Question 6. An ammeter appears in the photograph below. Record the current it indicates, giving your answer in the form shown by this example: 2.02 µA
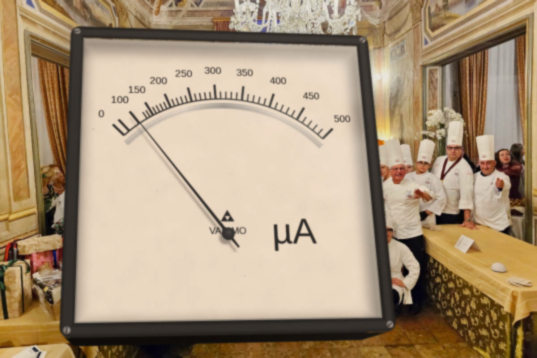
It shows 100 µA
